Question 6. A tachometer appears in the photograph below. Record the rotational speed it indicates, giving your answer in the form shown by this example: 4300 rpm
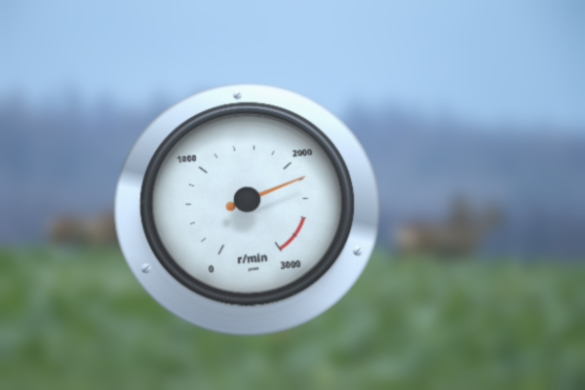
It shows 2200 rpm
